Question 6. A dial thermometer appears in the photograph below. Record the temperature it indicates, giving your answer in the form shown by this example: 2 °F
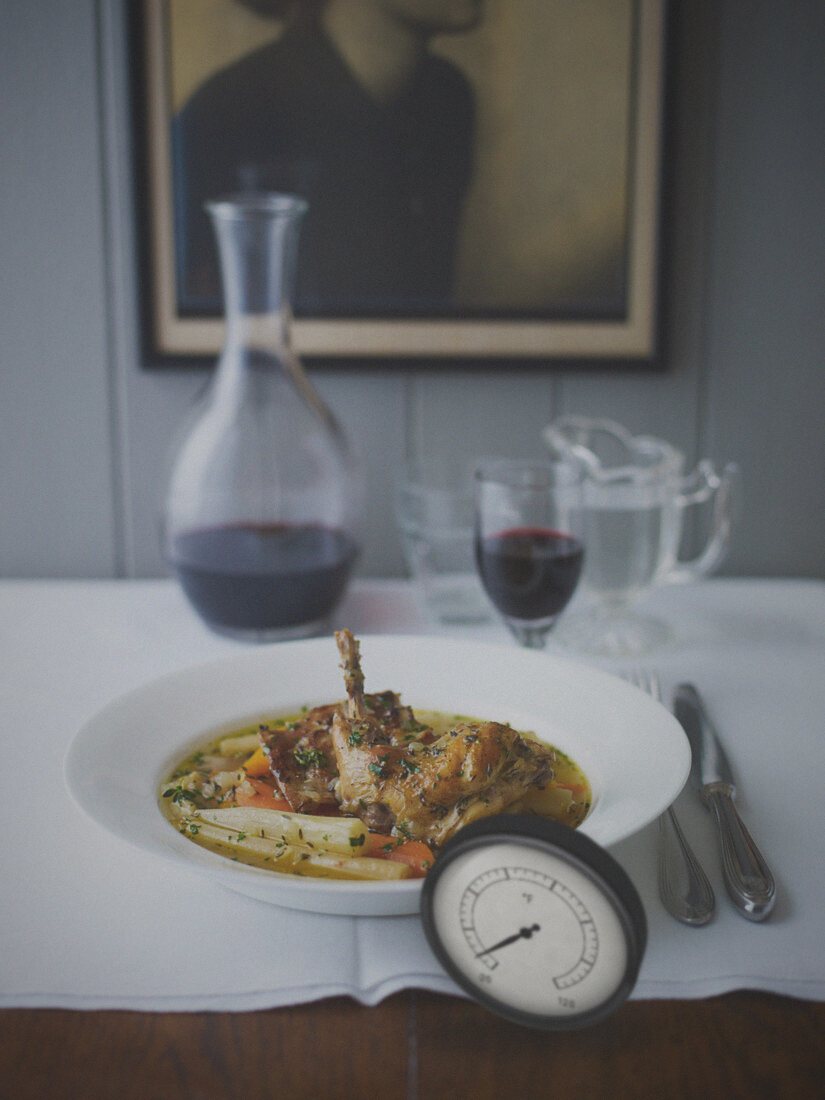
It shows -12 °F
